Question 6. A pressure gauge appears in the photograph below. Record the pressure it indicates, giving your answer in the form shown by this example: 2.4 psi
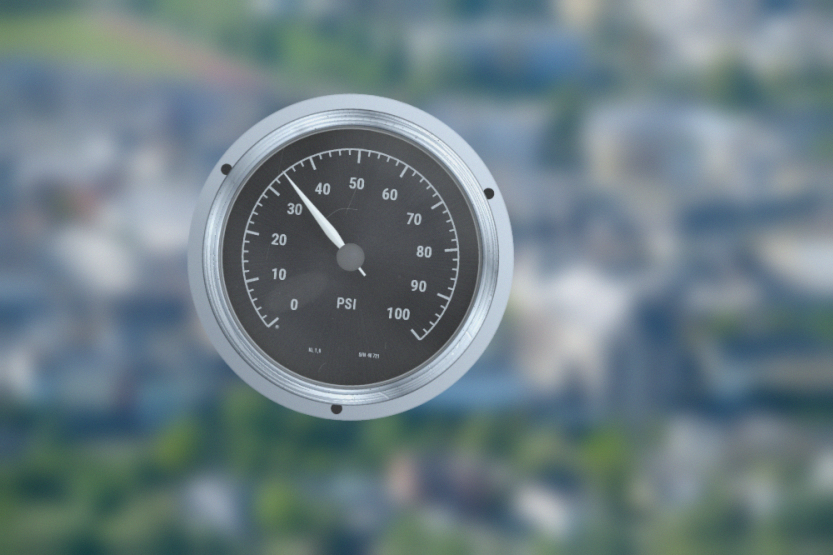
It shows 34 psi
